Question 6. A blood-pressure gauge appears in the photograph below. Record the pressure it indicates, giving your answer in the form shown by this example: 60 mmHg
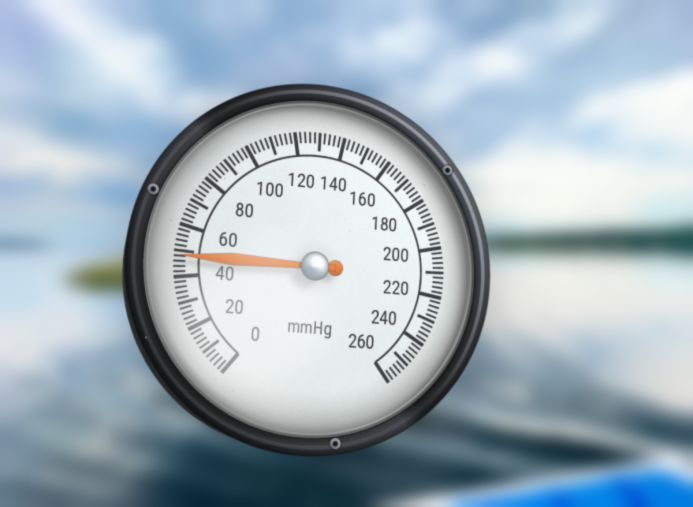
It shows 48 mmHg
